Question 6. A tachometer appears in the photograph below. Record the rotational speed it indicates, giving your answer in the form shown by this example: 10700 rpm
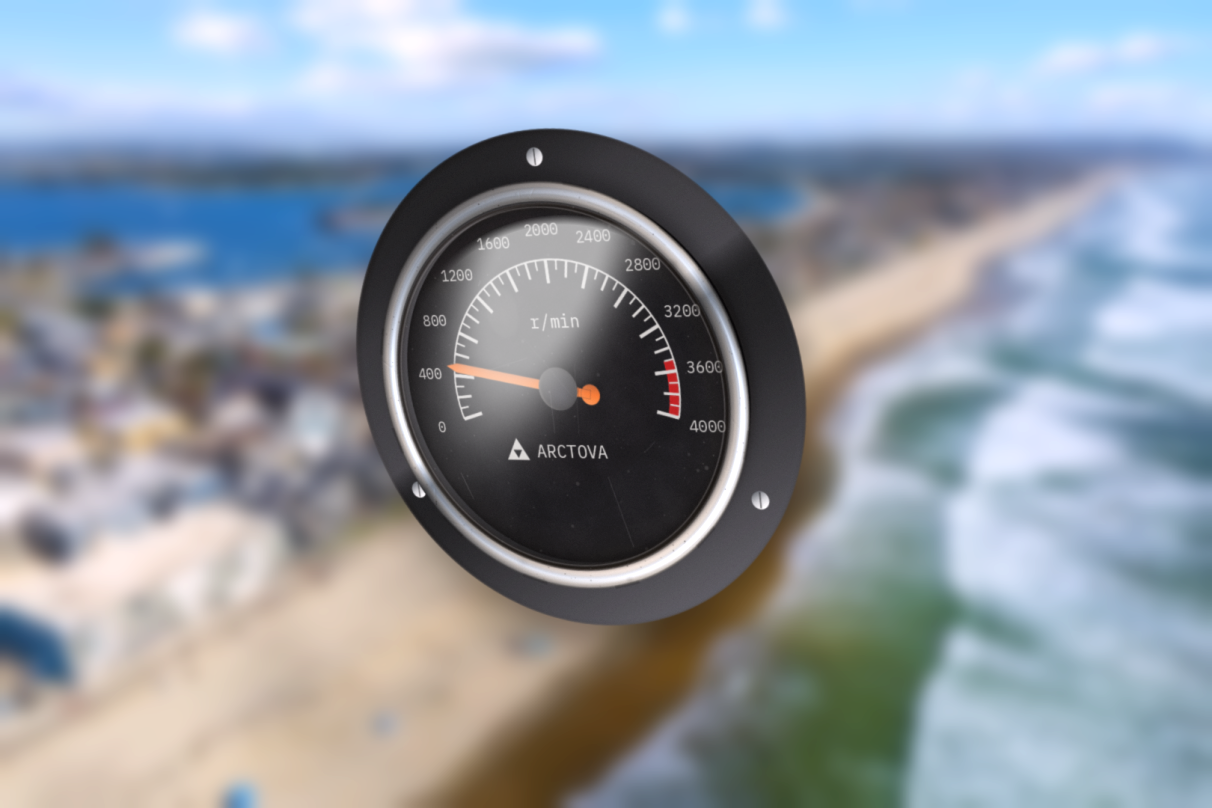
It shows 500 rpm
